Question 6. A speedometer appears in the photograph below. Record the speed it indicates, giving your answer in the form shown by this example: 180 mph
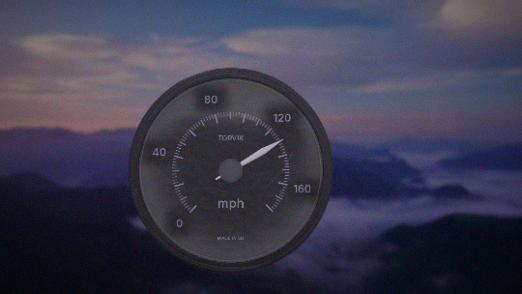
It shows 130 mph
